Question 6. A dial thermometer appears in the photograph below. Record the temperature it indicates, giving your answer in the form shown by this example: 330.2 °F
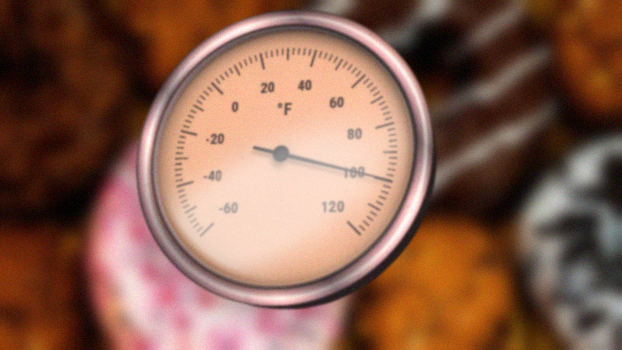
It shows 100 °F
